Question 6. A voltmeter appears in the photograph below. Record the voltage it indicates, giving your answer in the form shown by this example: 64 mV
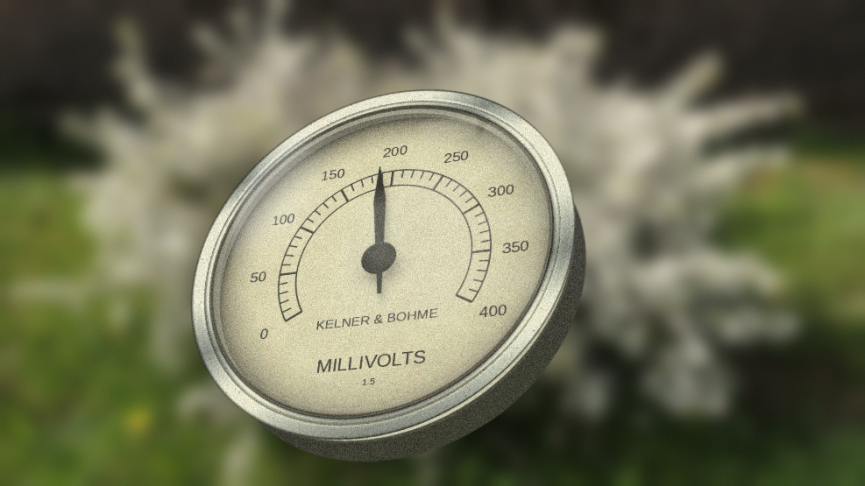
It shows 190 mV
